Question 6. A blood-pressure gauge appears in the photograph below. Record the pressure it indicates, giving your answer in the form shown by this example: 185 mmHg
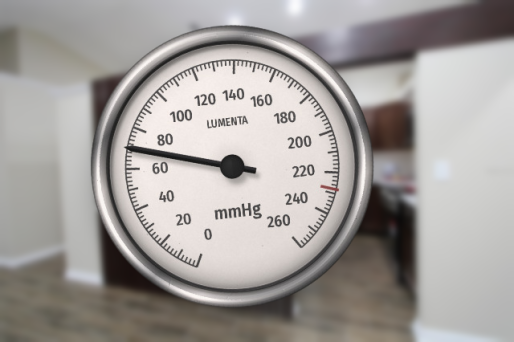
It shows 70 mmHg
